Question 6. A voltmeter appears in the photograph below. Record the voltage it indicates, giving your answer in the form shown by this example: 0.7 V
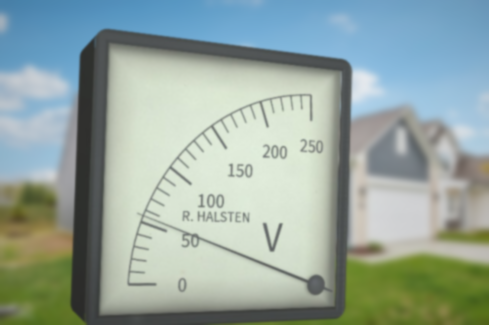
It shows 55 V
